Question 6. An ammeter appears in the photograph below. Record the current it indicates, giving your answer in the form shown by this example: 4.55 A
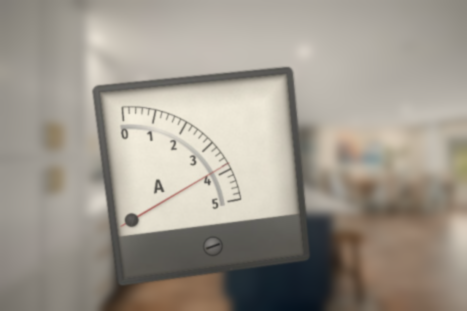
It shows 3.8 A
